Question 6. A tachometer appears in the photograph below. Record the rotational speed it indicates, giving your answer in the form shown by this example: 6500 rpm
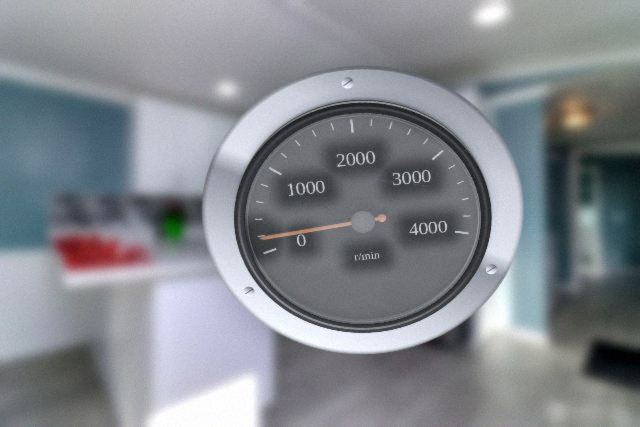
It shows 200 rpm
